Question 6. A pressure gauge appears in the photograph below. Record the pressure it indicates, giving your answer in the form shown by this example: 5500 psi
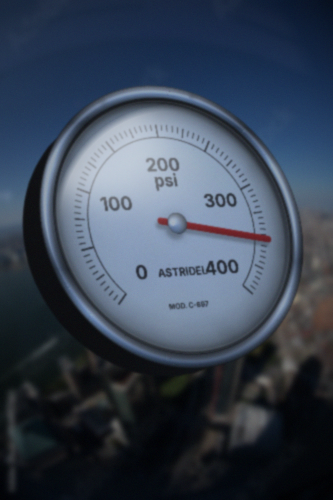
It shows 350 psi
